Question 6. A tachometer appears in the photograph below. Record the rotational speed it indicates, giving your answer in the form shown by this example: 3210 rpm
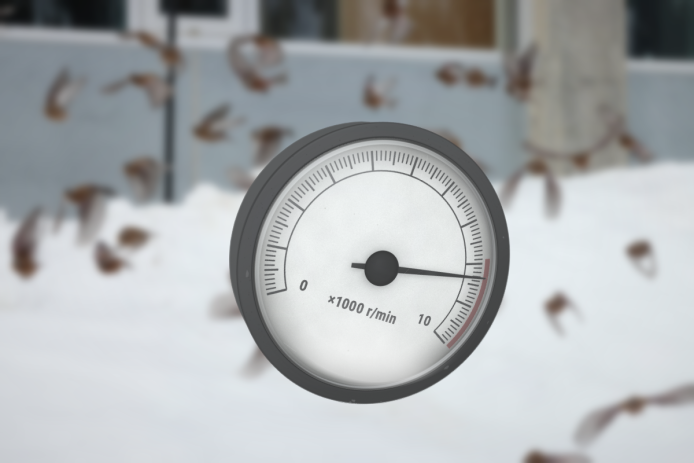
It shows 8300 rpm
